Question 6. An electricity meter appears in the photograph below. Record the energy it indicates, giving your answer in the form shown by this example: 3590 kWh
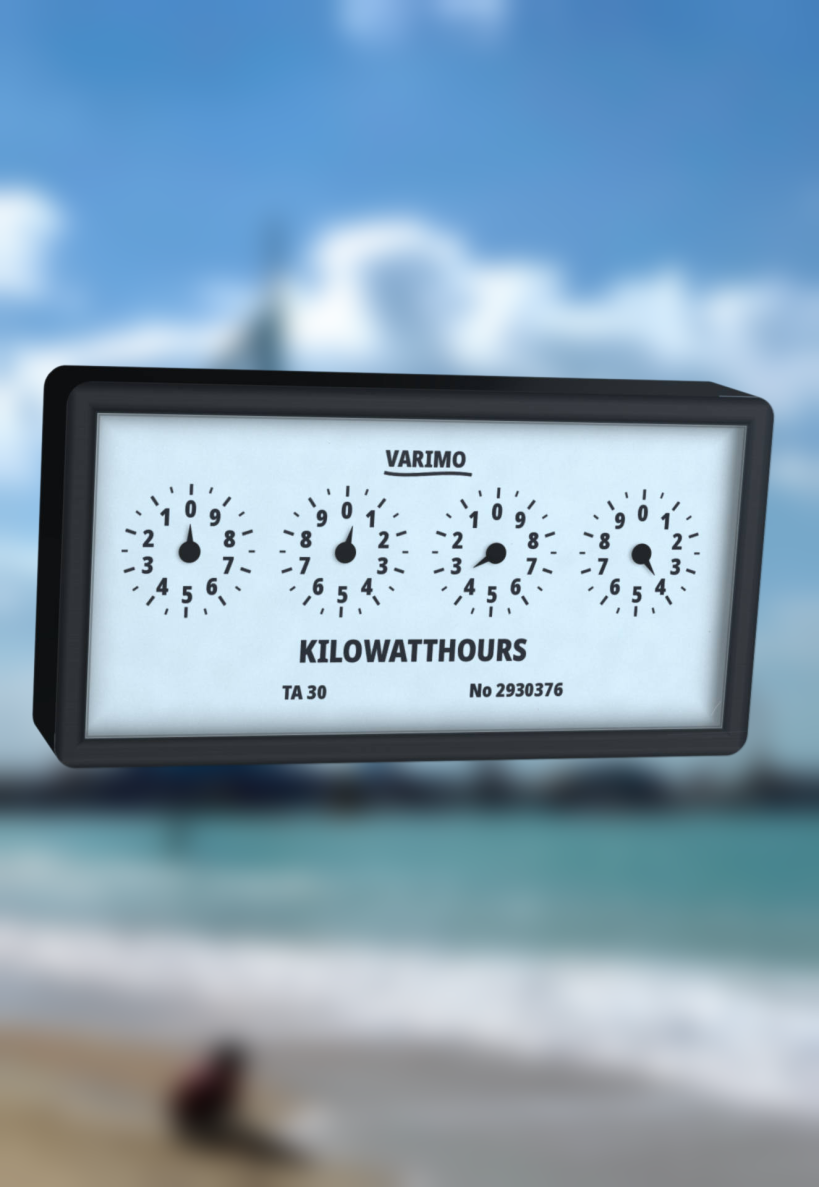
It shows 34 kWh
